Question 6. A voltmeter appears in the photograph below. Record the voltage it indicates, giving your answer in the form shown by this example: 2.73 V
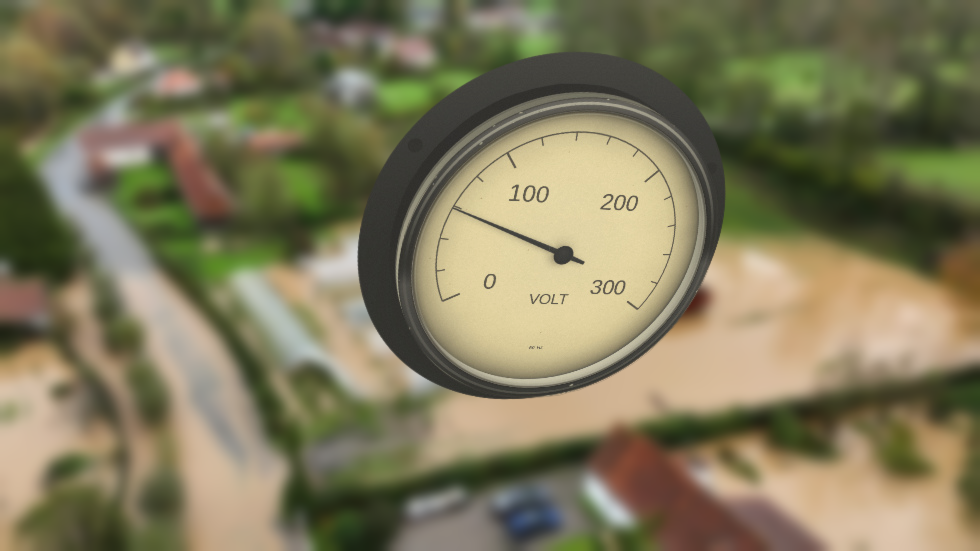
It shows 60 V
